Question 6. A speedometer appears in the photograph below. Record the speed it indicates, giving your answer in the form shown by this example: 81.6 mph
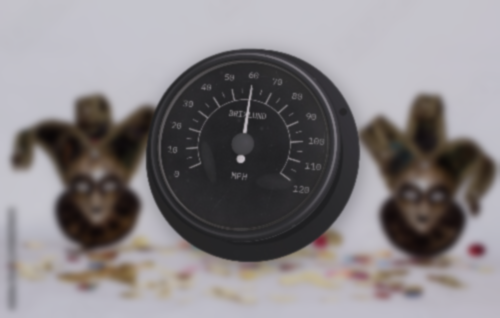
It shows 60 mph
